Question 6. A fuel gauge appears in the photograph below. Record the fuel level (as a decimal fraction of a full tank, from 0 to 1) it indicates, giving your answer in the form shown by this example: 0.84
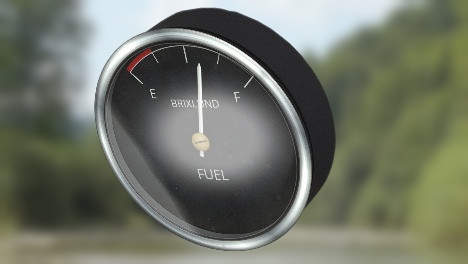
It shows 0.625
